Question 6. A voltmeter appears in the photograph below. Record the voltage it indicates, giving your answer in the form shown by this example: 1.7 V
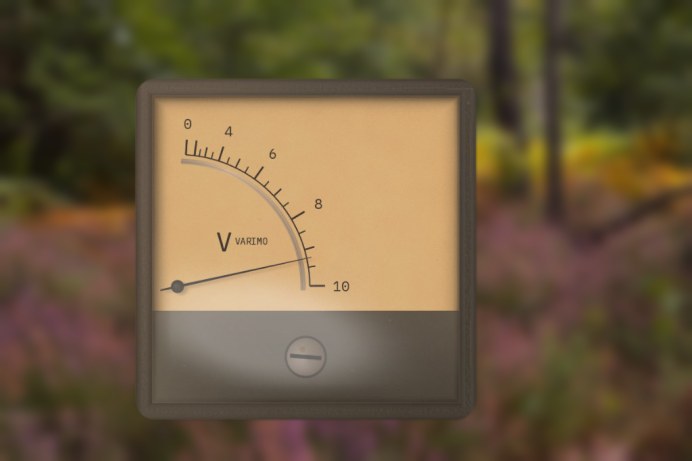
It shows 9.25 V
